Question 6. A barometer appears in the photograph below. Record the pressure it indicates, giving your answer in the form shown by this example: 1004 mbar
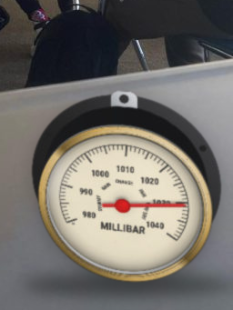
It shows 1030 mbar
